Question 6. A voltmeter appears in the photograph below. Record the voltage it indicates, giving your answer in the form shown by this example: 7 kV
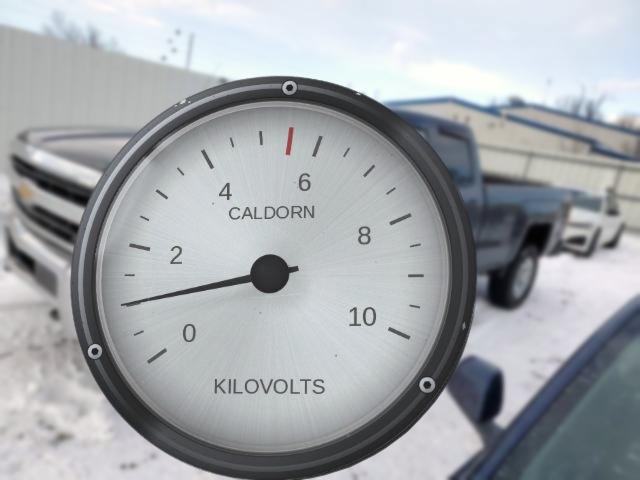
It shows 1 kV
